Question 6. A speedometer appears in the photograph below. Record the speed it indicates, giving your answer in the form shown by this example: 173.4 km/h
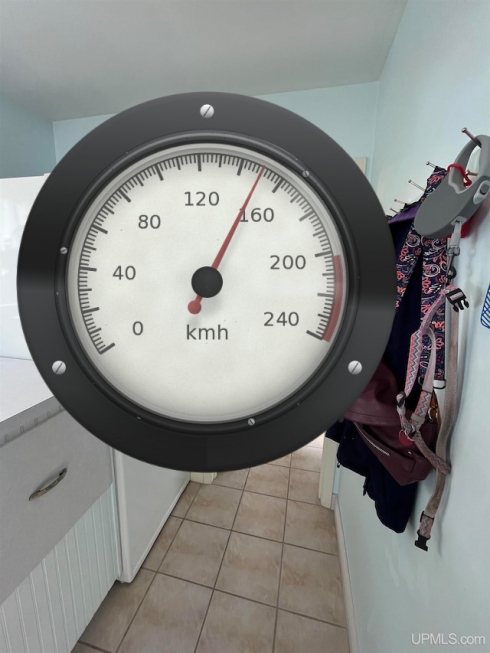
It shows 150 km/h
